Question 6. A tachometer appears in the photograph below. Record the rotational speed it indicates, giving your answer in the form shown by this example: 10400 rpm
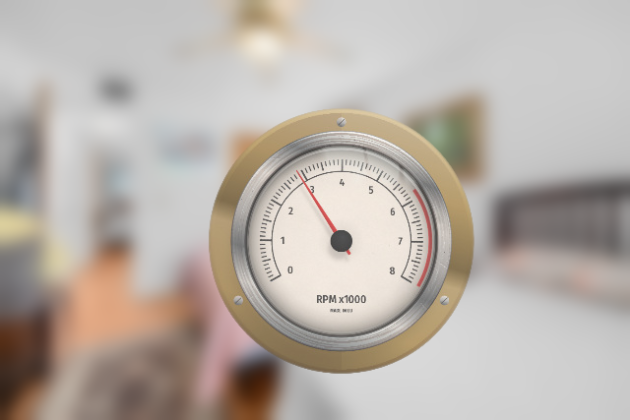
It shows 2900 rpm
